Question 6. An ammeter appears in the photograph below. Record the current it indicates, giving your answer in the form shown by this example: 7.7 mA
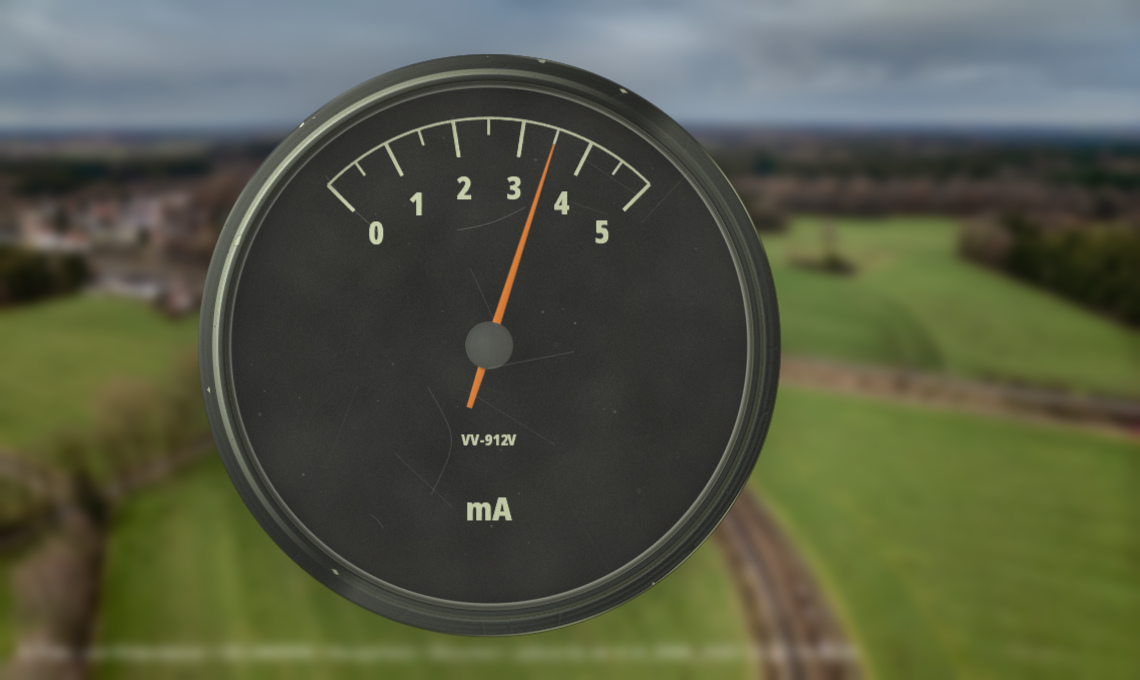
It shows 3.5 mA
